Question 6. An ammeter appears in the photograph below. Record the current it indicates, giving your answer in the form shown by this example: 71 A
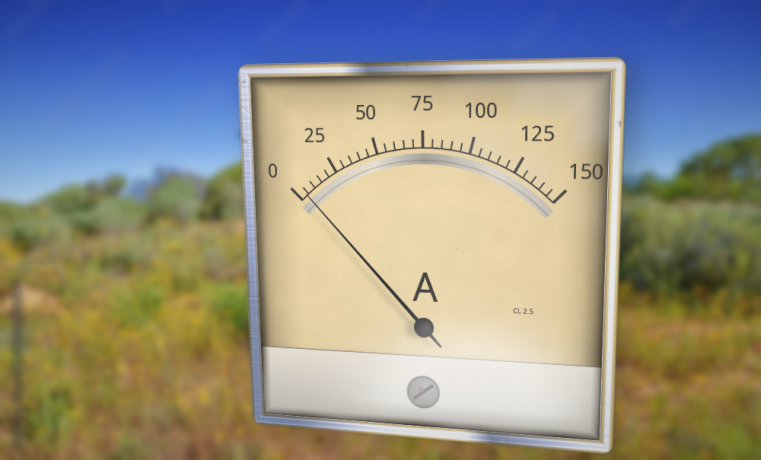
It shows 5 A
